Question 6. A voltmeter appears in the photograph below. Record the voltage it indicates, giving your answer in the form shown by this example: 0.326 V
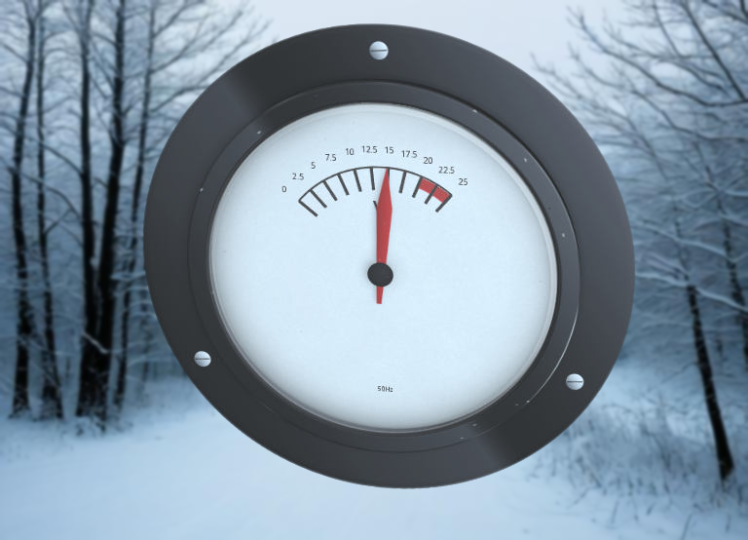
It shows 15 V
